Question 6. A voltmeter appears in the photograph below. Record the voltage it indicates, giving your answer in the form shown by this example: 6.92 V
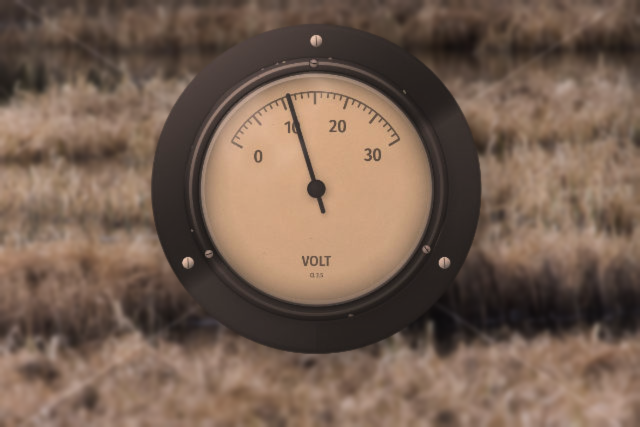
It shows 11 V
